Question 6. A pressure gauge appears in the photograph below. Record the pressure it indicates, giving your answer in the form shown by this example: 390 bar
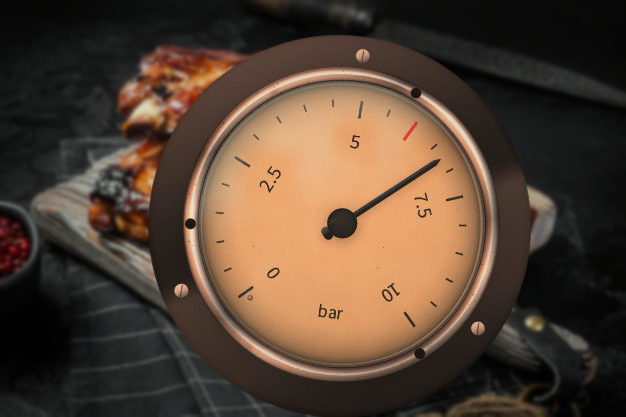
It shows 6.75 bar
